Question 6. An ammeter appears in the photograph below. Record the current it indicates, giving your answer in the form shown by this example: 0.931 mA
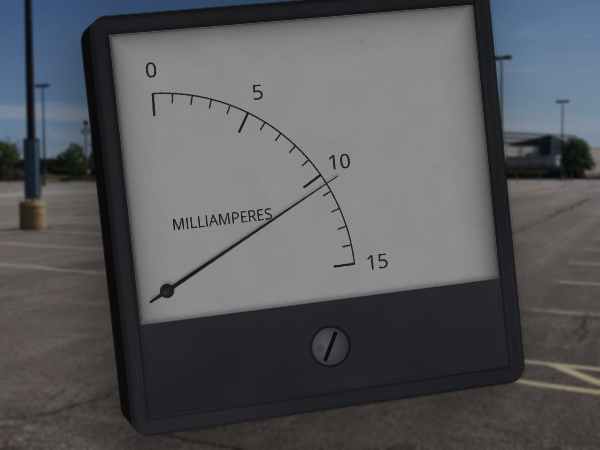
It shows 10.5 mA
